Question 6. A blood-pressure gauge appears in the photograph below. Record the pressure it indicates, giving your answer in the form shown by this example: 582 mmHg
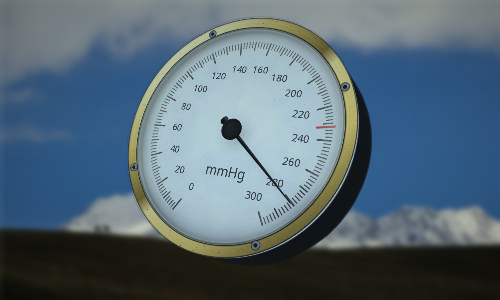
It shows 280 mmHg
